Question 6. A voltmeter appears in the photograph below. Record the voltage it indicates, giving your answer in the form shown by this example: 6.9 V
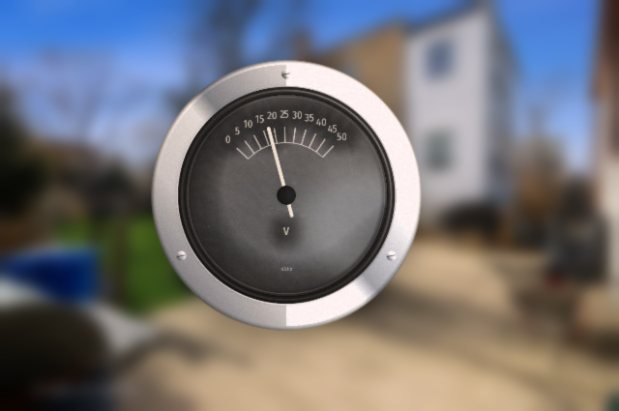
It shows 17.5 V
